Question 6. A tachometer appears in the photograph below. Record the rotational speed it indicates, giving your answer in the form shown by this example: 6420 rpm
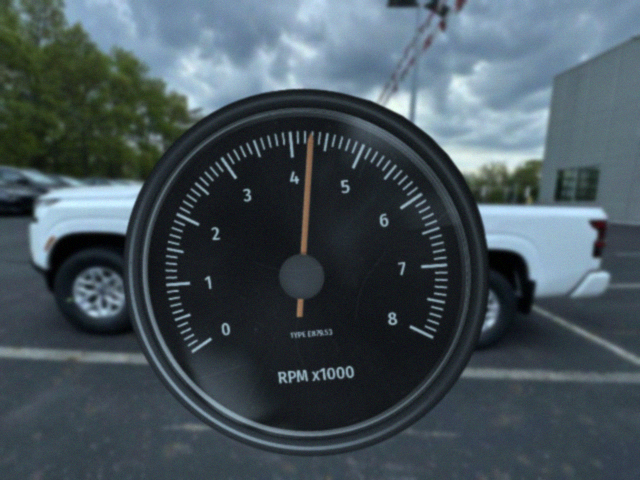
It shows 4300 rpm
